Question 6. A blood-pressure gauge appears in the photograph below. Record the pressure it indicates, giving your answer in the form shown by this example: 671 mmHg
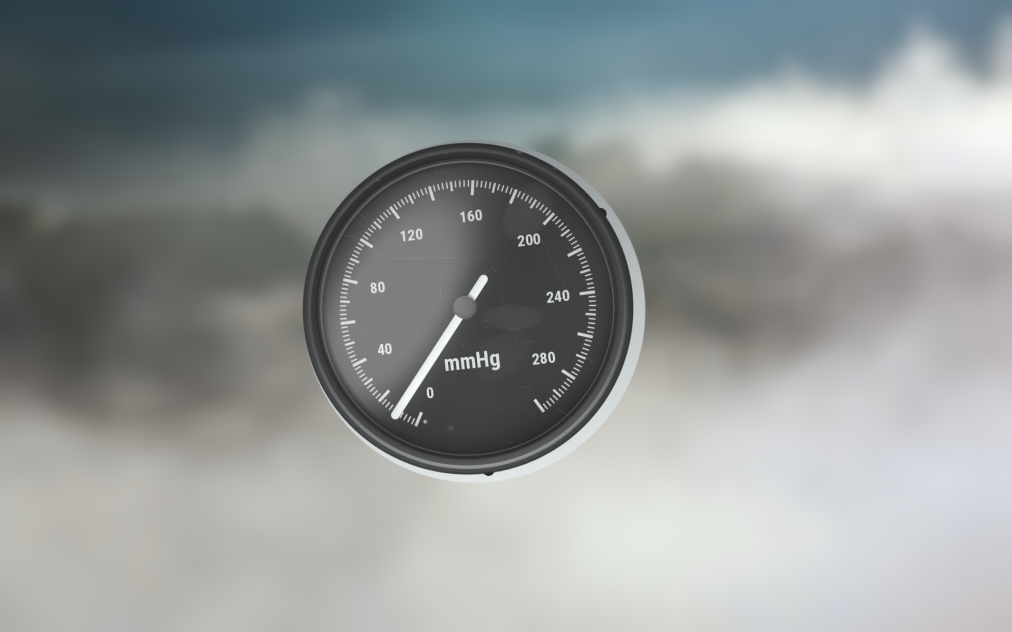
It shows 10 mmHg
